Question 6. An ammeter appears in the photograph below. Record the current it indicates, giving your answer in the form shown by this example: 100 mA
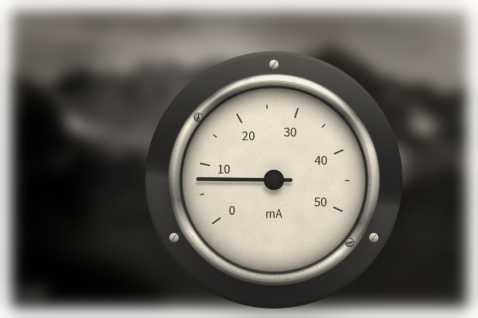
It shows 7.5 mA
